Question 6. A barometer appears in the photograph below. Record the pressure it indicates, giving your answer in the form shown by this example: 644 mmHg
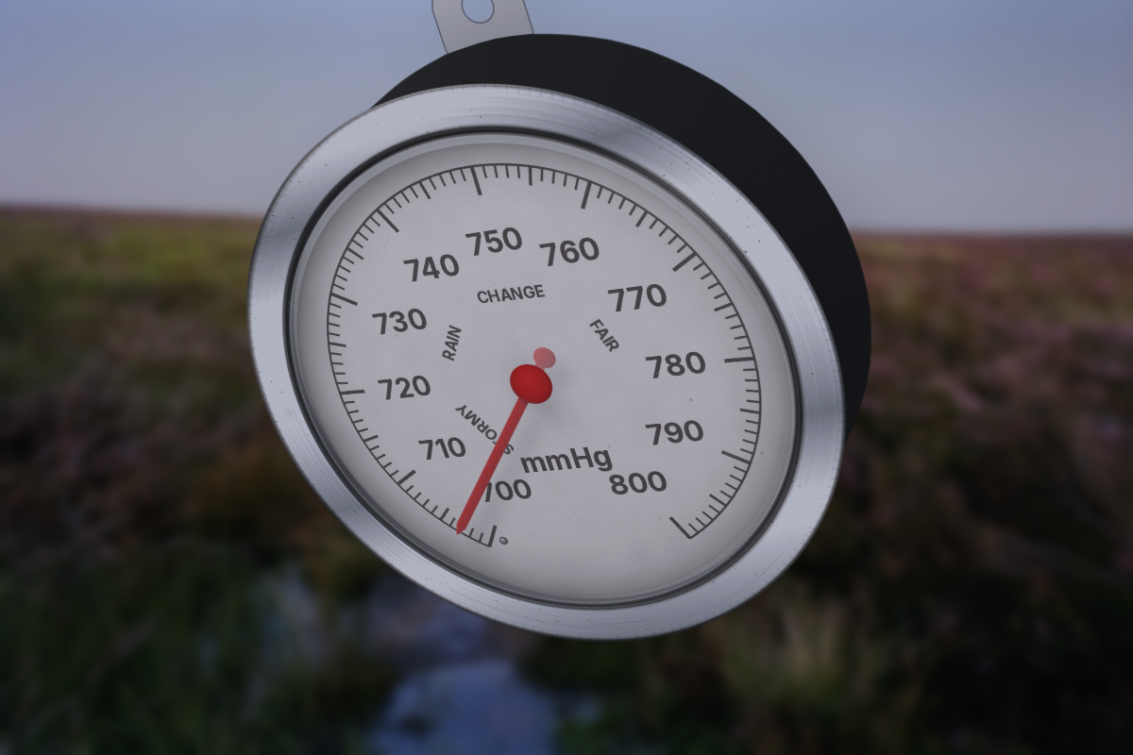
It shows 703 mmHg
